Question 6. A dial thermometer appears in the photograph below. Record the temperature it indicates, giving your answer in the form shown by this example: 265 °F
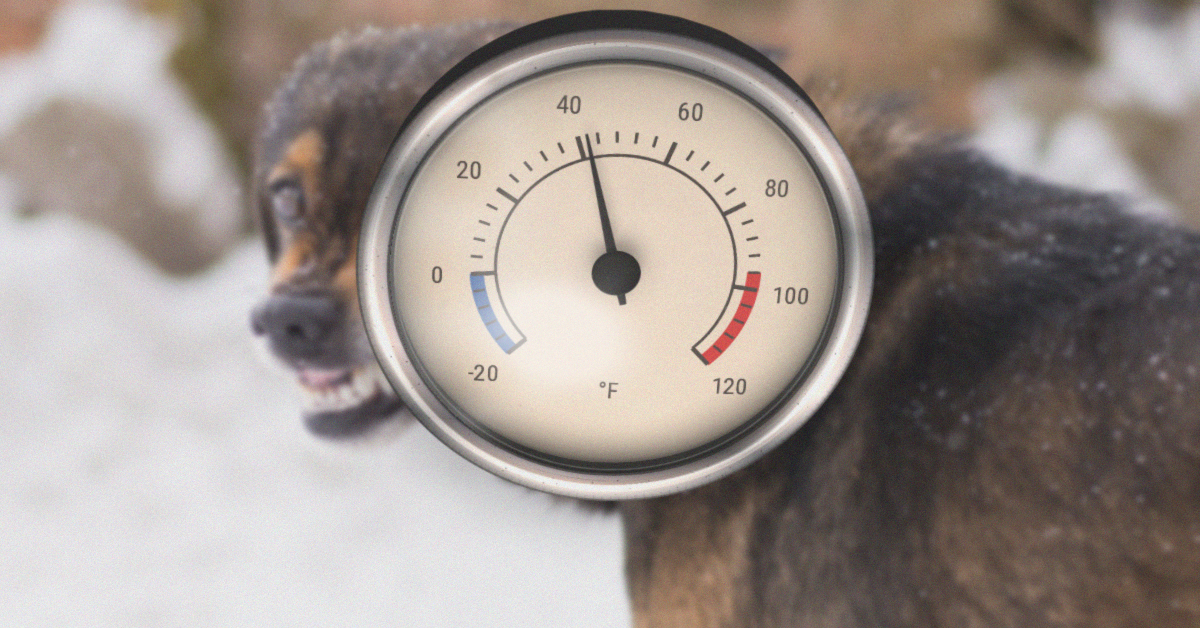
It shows 42 °F
